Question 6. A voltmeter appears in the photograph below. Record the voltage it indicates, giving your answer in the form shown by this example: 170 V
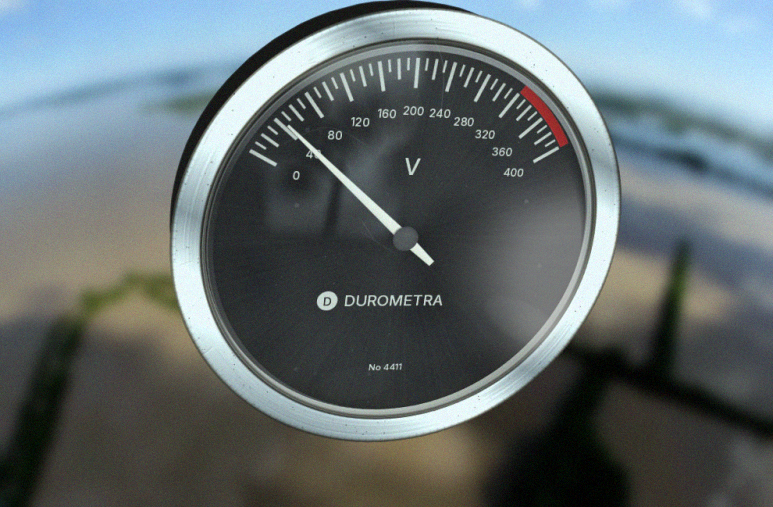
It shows 45 V
